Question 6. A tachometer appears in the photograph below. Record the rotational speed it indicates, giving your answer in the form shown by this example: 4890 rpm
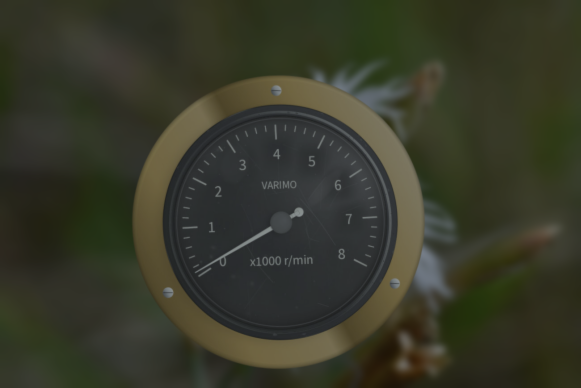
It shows 100 rpm
